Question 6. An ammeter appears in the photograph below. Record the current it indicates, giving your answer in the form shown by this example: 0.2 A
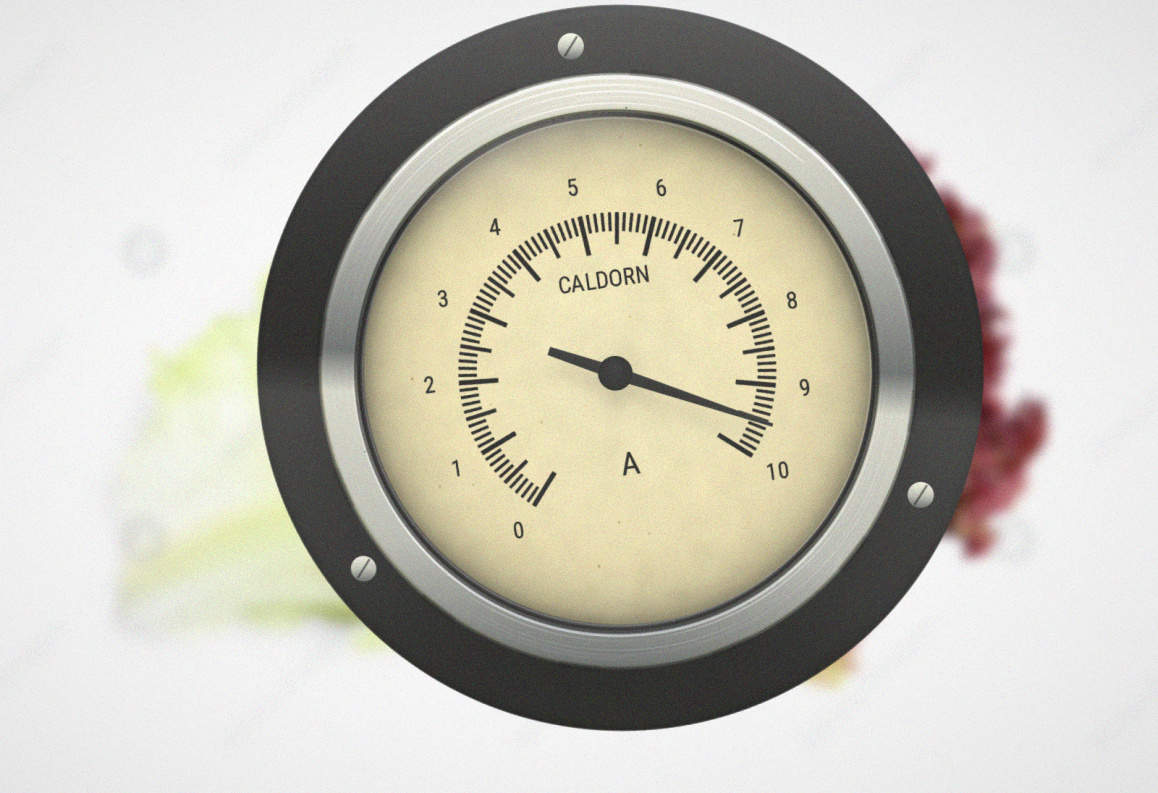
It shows 9.5 A
